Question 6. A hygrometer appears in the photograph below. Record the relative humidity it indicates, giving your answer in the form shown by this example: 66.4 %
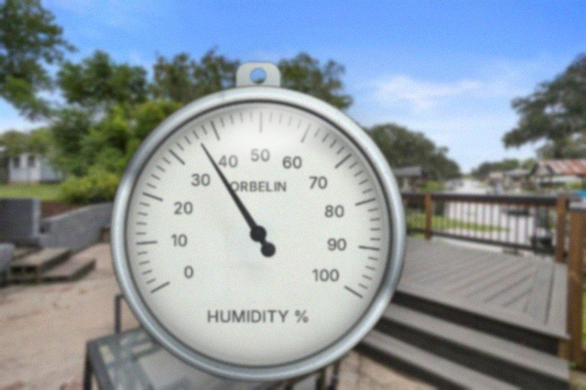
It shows 36 %
